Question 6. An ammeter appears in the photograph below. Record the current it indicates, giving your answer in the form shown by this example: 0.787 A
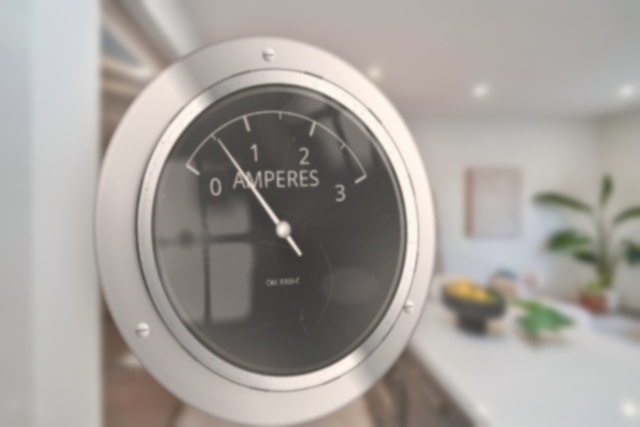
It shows 0.5 A
